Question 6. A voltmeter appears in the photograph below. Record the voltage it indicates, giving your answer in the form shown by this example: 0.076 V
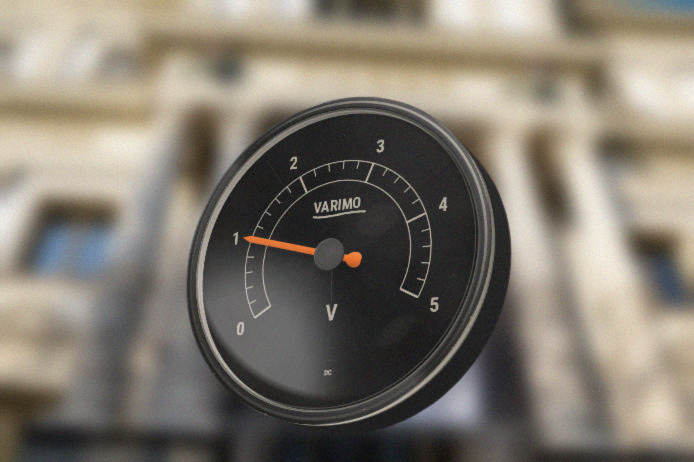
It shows 1 V
